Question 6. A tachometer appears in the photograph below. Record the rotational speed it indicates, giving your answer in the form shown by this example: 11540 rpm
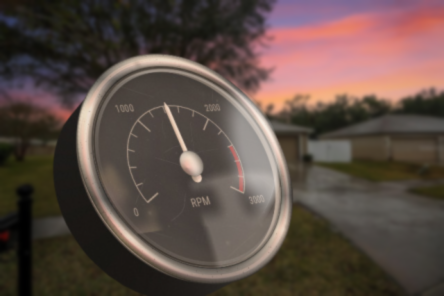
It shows 1400 rpm
